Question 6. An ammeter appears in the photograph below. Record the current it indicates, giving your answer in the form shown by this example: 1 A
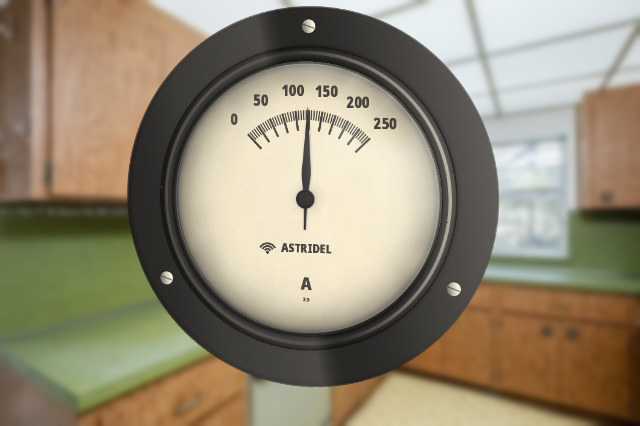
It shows 125 A
